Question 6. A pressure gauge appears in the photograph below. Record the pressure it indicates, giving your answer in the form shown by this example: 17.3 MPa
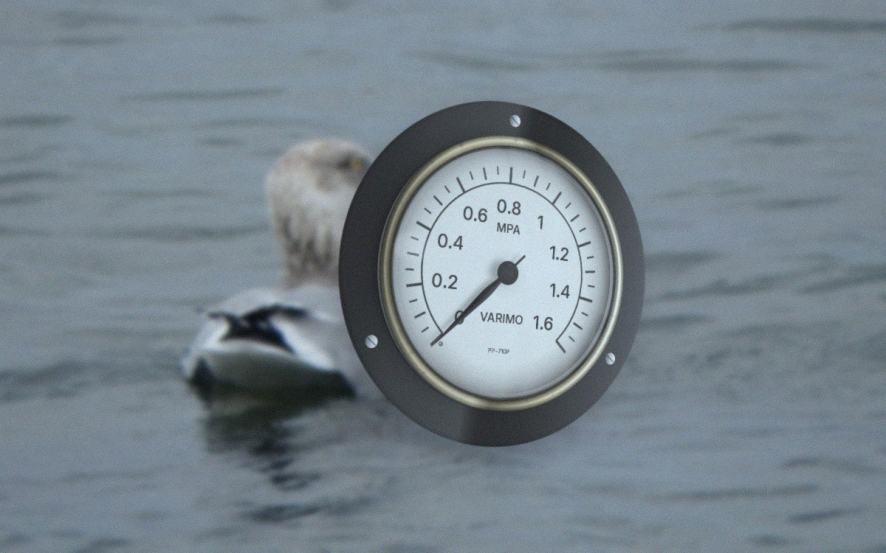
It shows 0 MPa
